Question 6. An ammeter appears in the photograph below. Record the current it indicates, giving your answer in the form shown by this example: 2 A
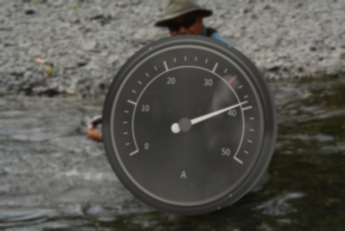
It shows 39 A
